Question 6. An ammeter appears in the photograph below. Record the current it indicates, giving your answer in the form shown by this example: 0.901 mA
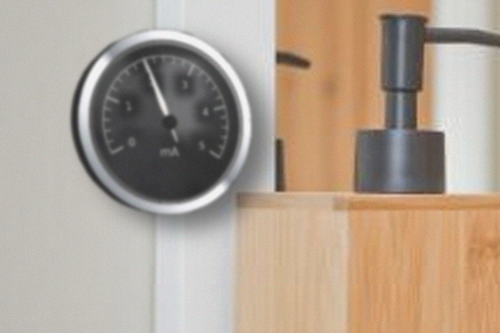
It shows 2 mA
